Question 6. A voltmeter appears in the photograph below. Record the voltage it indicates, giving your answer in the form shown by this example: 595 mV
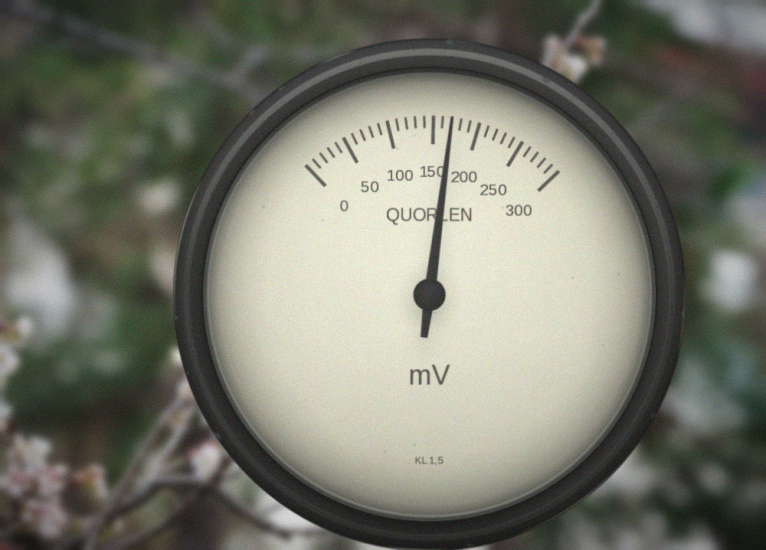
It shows 170 mV
